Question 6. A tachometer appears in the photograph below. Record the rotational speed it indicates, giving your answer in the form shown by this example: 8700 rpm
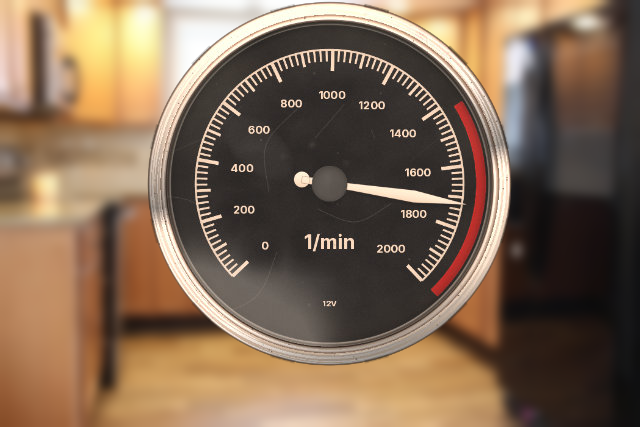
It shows 1720 rpm
